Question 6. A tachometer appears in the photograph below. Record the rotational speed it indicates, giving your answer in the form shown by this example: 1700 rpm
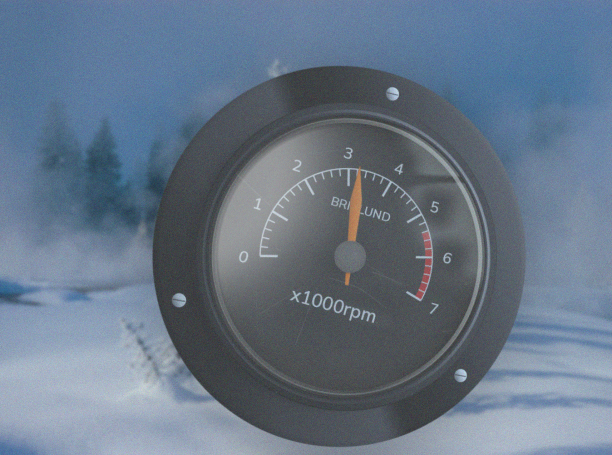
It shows 3200 rpm
